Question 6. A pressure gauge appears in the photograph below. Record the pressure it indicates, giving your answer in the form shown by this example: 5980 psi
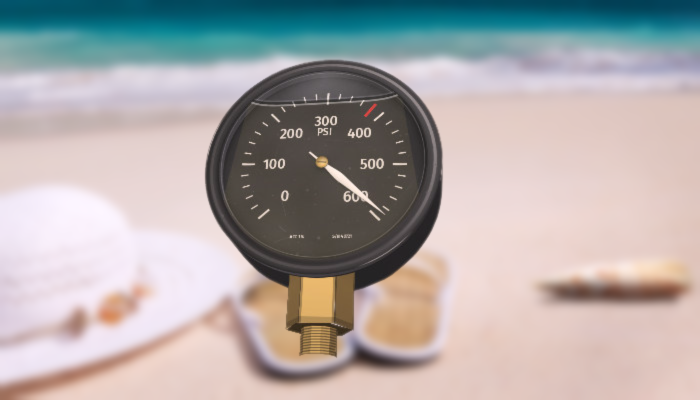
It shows 590 psi
